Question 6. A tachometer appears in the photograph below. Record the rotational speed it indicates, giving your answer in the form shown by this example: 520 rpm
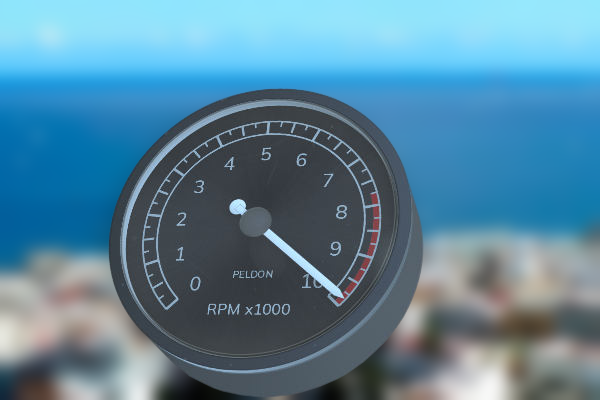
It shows 9875 rpm
